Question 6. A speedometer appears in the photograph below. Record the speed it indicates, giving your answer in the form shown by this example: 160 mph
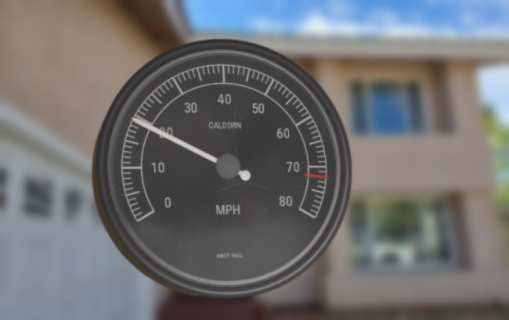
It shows 19 mph
